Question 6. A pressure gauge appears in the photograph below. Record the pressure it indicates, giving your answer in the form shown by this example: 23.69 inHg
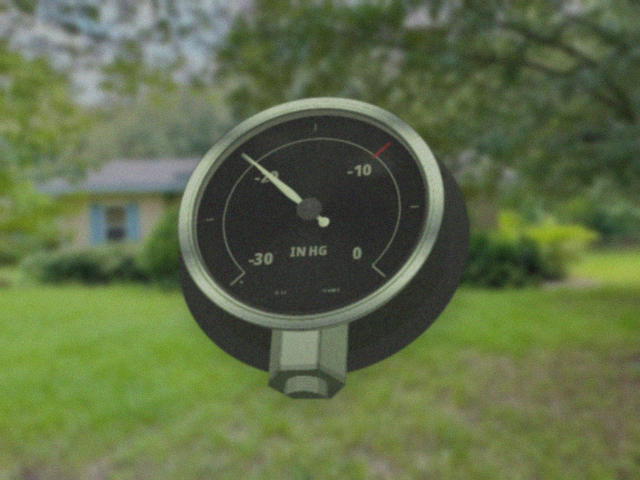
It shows -20 inHg
